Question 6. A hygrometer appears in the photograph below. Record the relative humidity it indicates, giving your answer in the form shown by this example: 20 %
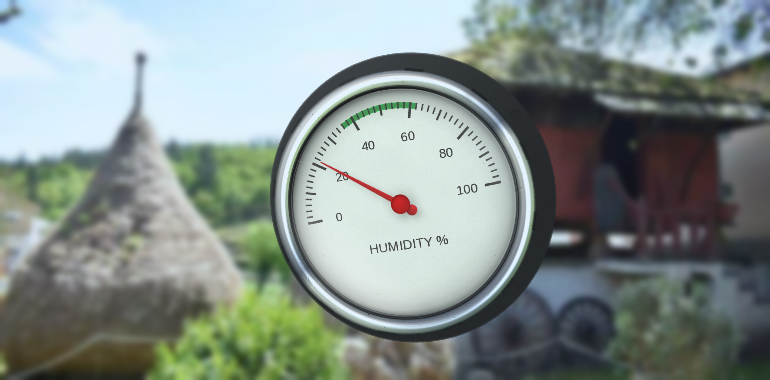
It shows 22 %
